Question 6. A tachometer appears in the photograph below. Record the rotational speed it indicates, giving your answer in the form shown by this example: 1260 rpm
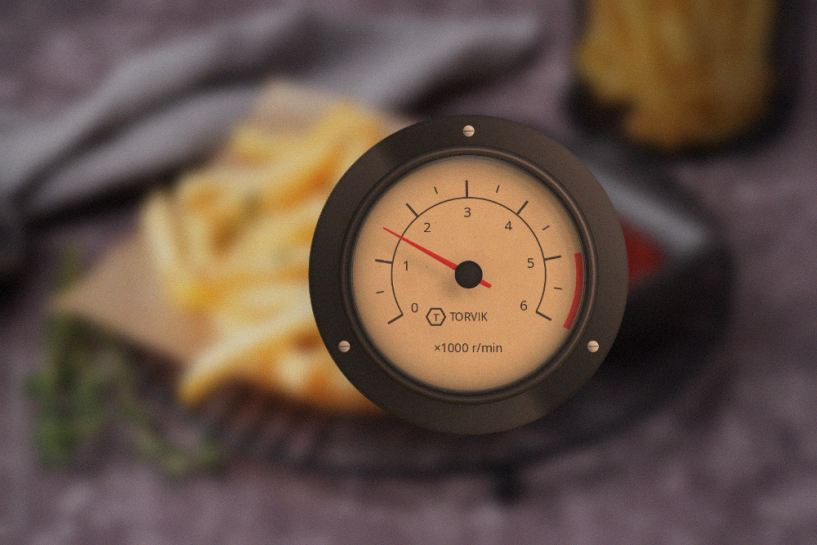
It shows 1500 rpm
